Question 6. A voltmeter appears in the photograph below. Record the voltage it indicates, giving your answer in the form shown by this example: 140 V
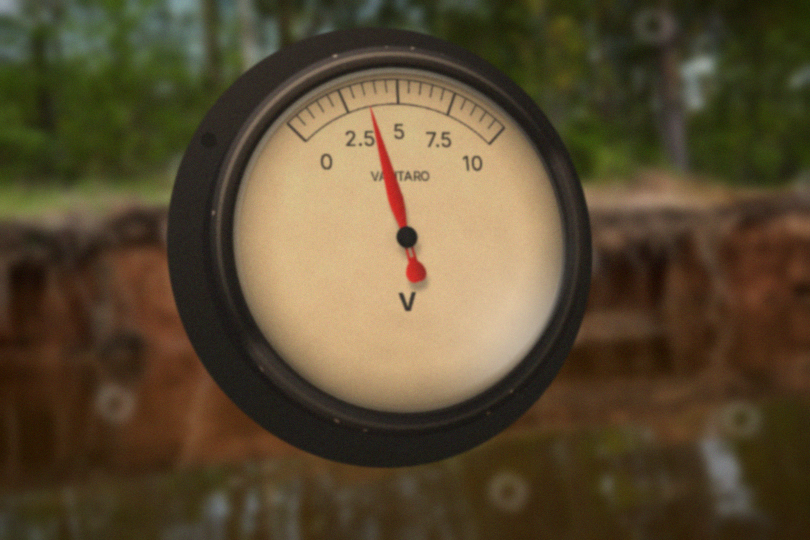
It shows 3.5 V
